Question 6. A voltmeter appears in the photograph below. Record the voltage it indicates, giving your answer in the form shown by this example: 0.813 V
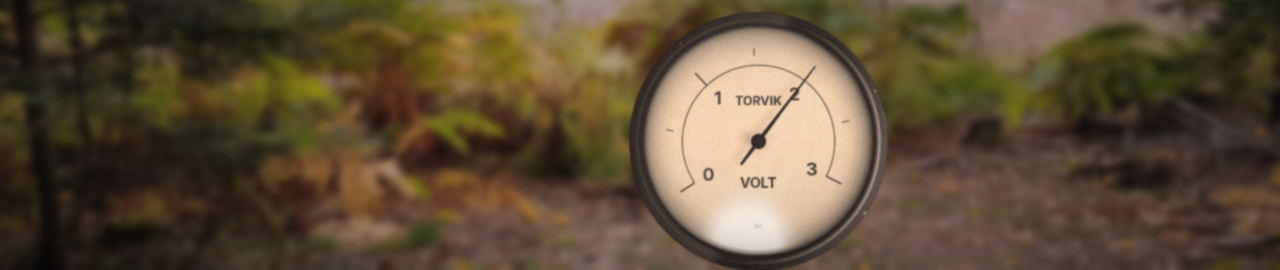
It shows 2 V
